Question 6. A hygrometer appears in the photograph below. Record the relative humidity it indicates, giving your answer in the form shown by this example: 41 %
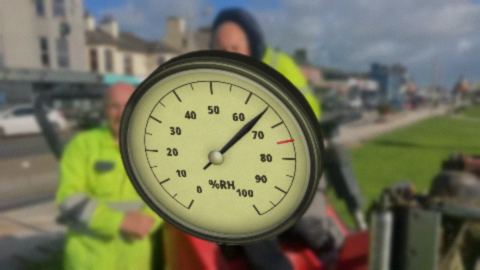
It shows 65 %
